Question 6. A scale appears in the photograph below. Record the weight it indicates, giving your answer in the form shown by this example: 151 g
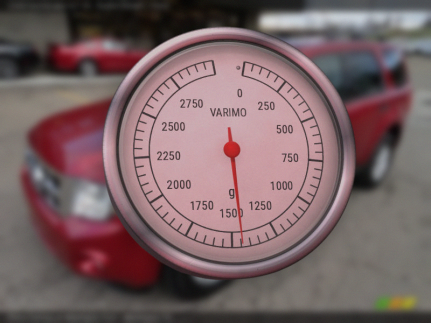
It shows 1450 g
